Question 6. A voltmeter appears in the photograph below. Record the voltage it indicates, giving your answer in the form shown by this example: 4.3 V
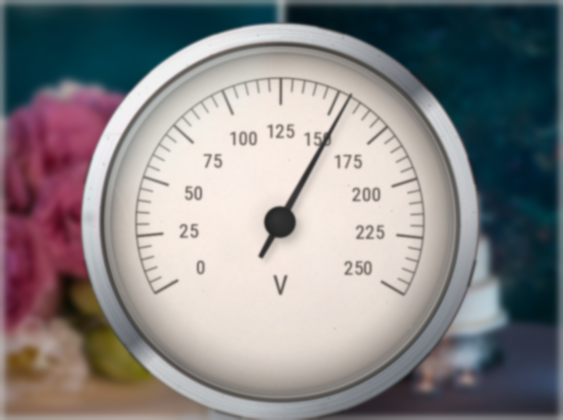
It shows 155 V
